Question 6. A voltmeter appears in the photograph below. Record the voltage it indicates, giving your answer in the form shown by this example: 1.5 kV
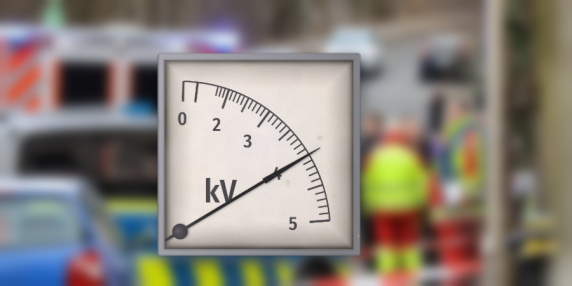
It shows 4 kV
